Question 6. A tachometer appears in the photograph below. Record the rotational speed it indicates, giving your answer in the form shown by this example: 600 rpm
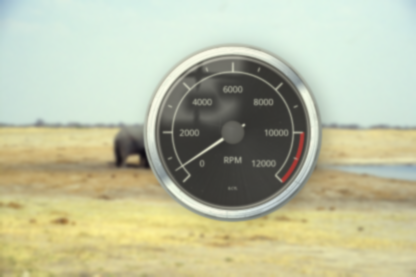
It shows 500 rpm
